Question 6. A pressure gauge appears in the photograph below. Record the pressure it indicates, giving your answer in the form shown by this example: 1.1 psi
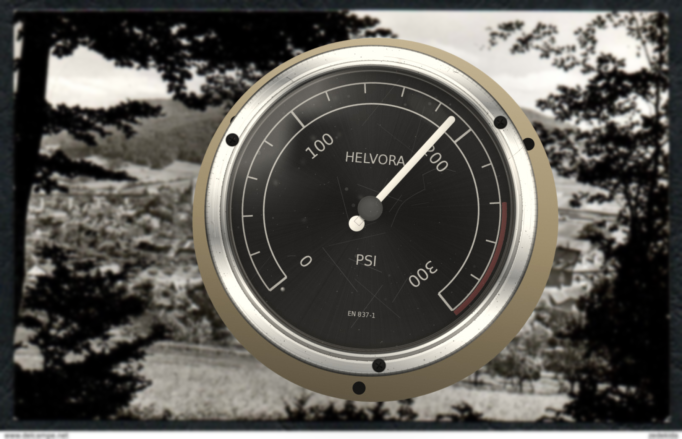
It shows 190 psi
